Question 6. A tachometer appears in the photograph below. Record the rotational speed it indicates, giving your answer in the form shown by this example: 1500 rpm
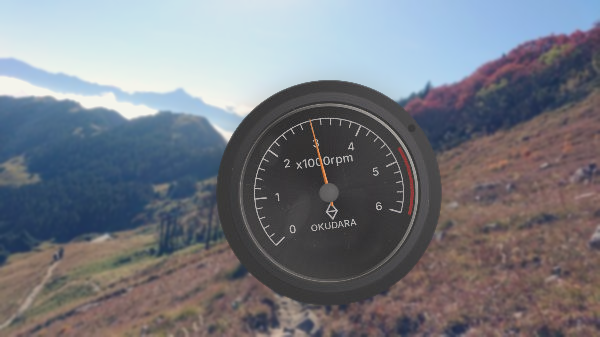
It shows 3000 rpm
